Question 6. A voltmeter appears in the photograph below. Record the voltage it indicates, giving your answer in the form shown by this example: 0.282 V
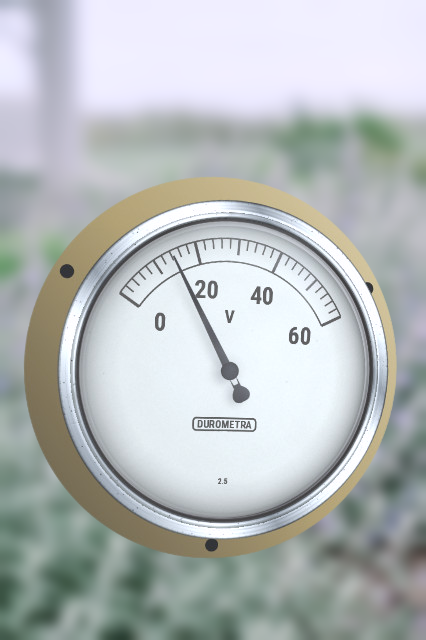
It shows 14 V
